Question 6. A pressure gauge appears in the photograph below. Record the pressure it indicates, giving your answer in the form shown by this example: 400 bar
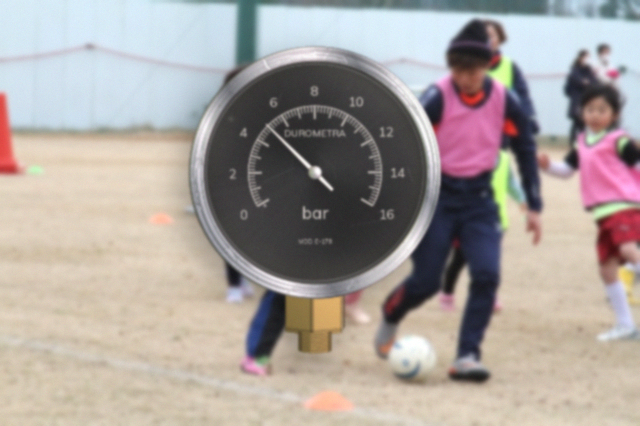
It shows 5 bar
